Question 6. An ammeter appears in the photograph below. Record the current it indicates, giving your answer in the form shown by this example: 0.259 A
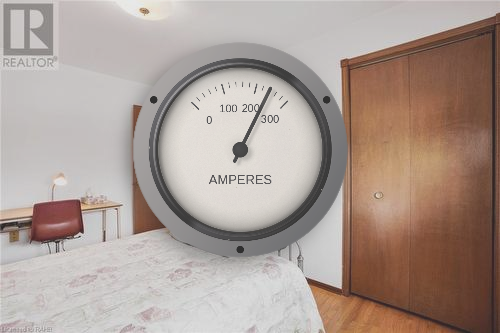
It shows 240 A
